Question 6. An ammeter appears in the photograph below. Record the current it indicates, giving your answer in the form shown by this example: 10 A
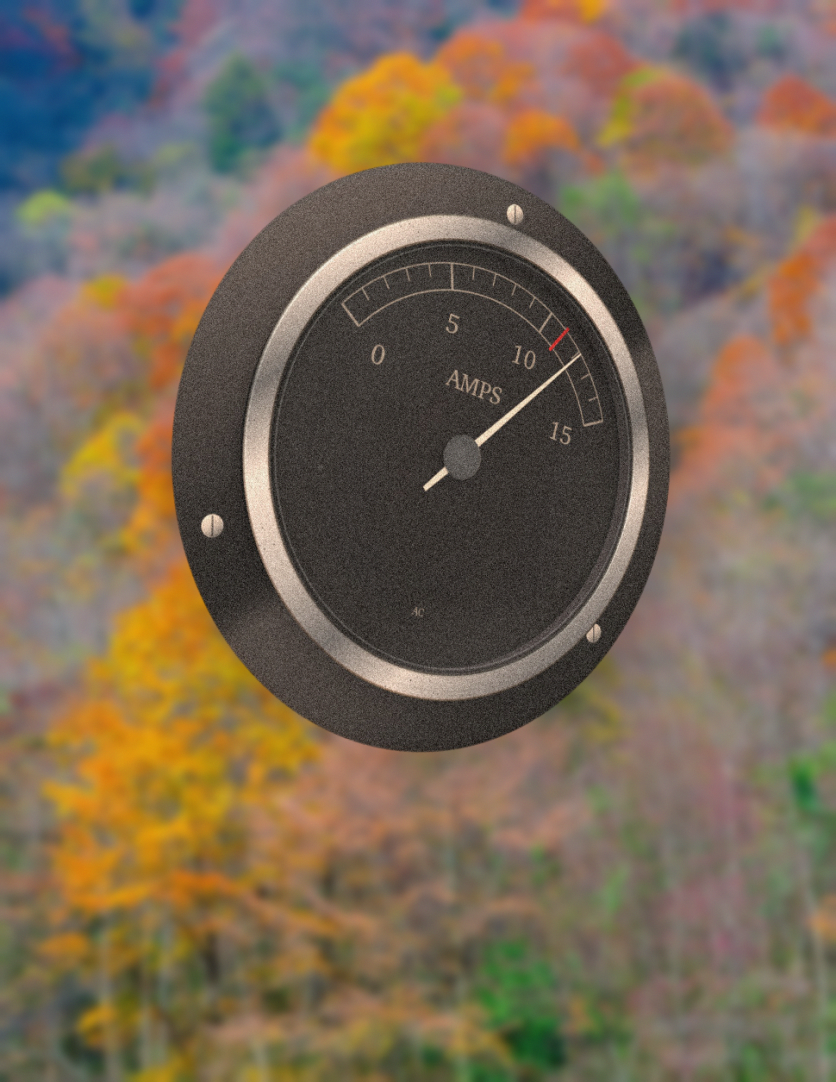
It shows 12 A
